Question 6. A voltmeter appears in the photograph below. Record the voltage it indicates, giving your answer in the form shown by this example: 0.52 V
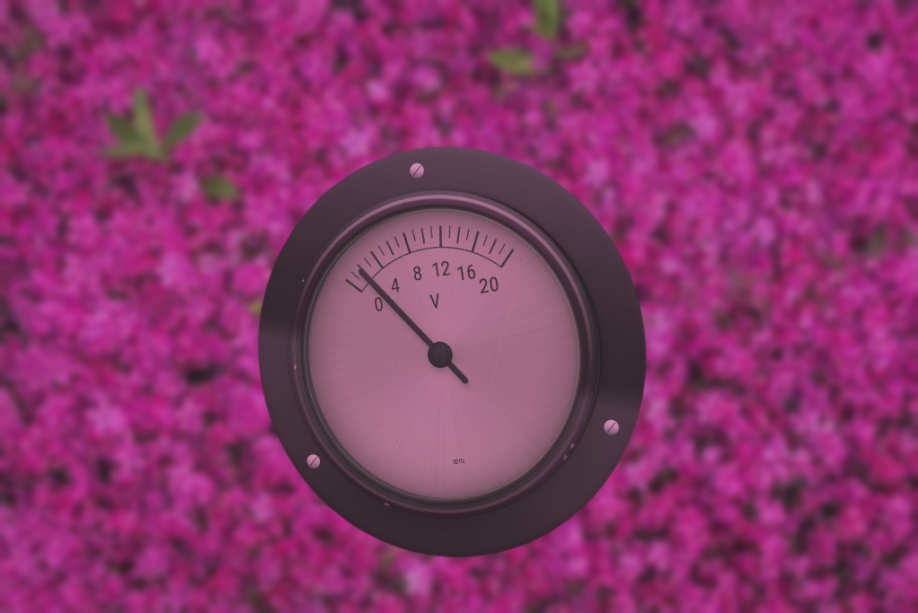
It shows 2 V
